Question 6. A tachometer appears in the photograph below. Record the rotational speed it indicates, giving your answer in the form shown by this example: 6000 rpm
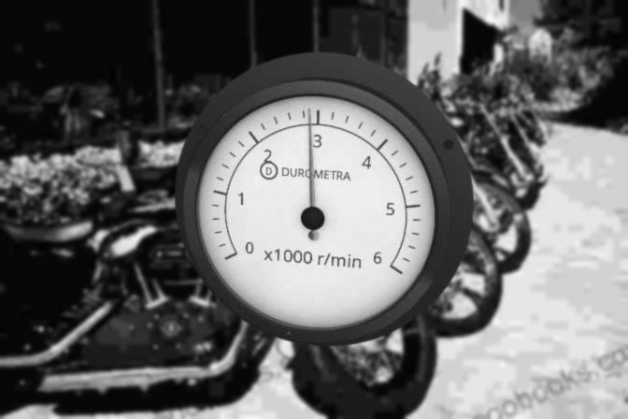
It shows 2900 rpm
